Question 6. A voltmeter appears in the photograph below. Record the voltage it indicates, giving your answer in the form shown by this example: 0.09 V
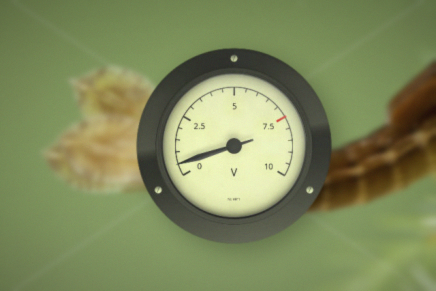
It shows 0.5 V
